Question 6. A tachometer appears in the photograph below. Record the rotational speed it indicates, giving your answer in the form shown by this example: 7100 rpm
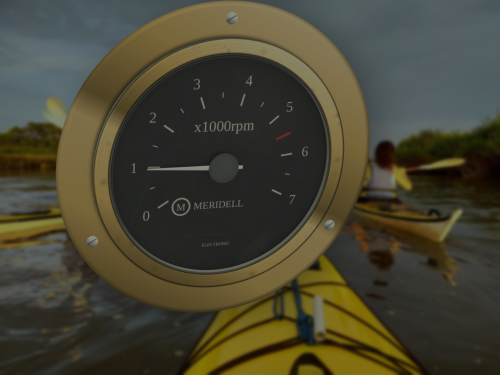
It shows 1000 rpm
